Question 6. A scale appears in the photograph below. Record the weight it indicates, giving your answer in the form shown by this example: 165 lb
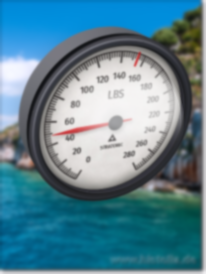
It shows 50 lb
